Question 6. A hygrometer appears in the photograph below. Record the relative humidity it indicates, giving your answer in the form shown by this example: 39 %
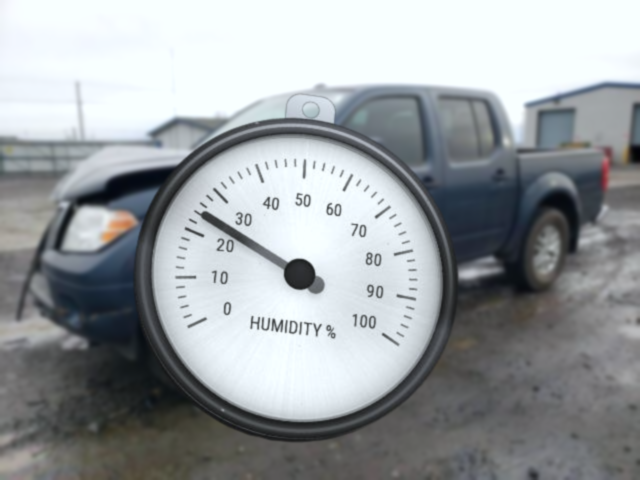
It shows 24 %
